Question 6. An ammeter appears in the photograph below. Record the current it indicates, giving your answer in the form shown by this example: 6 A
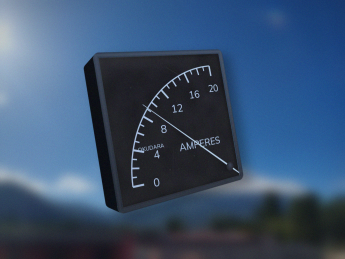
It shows 9 A
